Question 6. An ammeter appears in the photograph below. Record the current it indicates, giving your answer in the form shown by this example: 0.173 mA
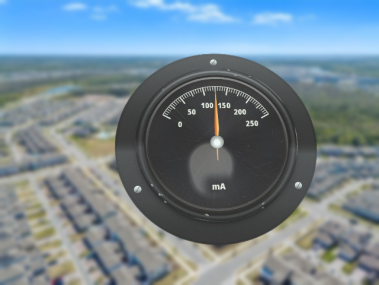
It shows 125 mA
